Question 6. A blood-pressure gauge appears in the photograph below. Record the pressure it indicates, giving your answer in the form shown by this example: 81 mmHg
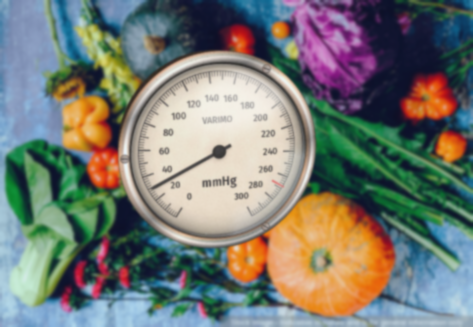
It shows 30 mmHg
